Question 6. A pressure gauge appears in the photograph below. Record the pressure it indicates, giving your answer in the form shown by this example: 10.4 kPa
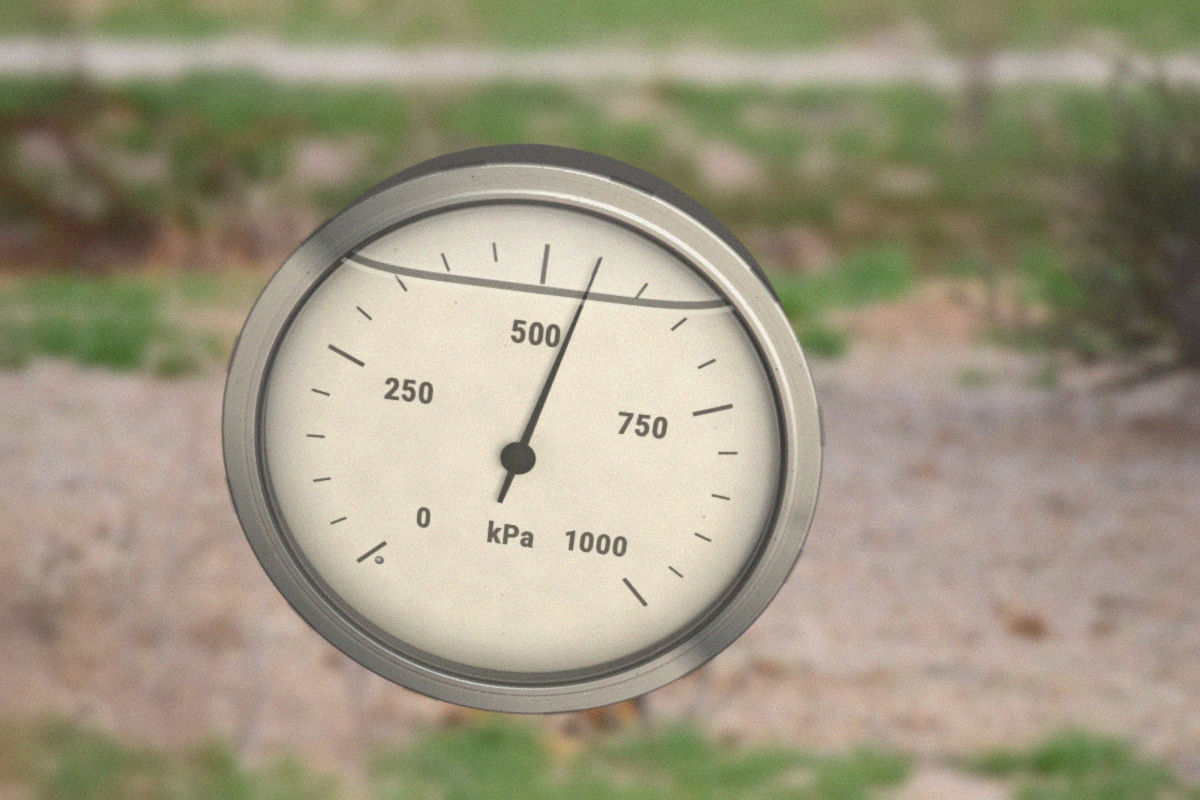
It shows 550 kPa
